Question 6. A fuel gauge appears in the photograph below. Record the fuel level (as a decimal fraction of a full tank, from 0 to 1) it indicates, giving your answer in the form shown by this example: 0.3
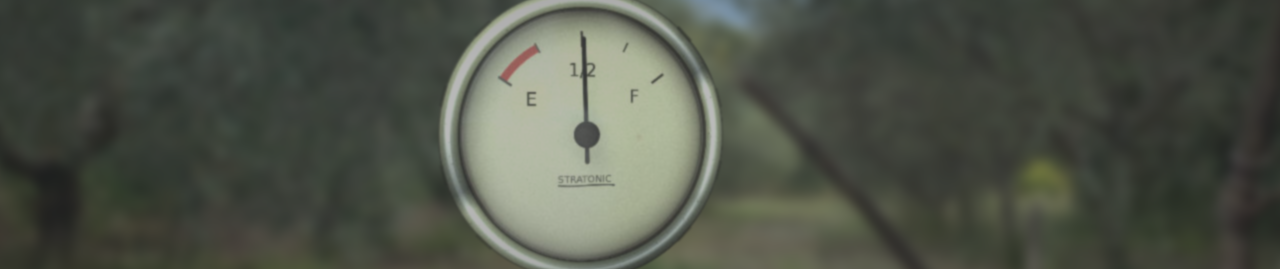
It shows 0.5
